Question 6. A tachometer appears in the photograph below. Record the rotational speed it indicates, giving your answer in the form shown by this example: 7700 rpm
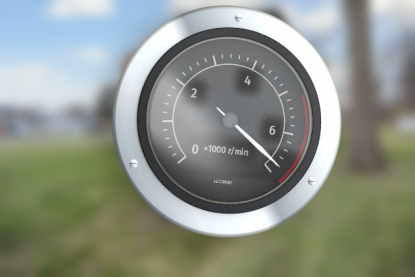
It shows 6800 rpm
